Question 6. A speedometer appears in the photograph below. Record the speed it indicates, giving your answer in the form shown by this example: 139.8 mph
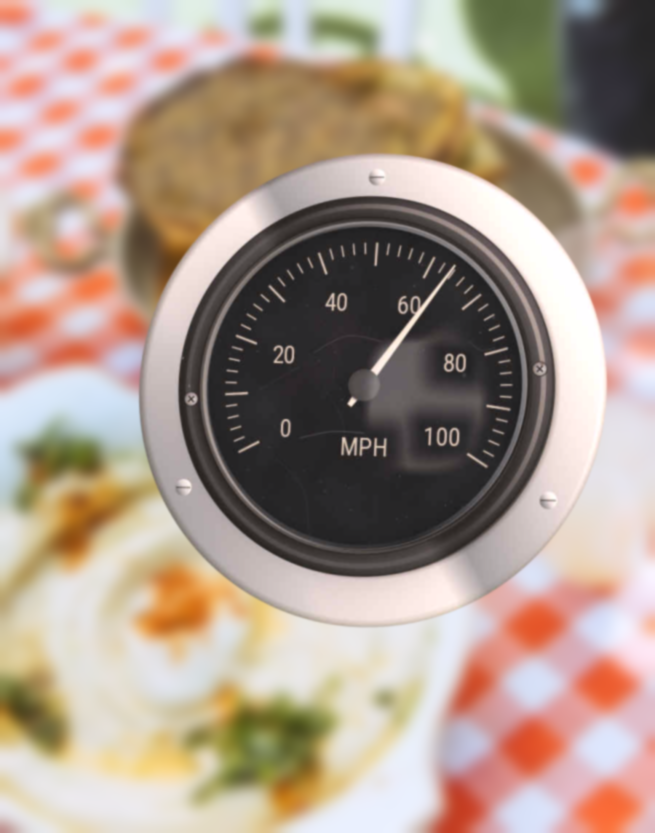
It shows 64 mph
